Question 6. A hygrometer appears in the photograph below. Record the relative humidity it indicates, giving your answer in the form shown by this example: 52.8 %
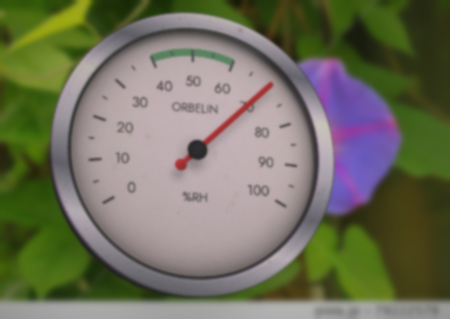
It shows 70 %
